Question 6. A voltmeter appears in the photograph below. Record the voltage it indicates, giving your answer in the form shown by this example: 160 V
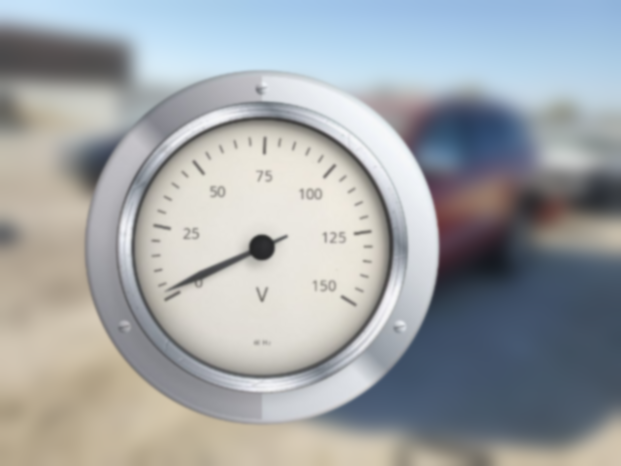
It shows 2.5 V
